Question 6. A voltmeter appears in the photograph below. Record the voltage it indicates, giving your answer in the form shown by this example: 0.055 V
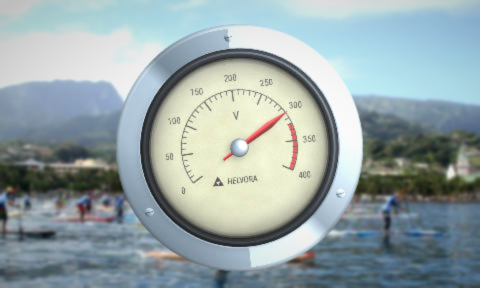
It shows 300 V
